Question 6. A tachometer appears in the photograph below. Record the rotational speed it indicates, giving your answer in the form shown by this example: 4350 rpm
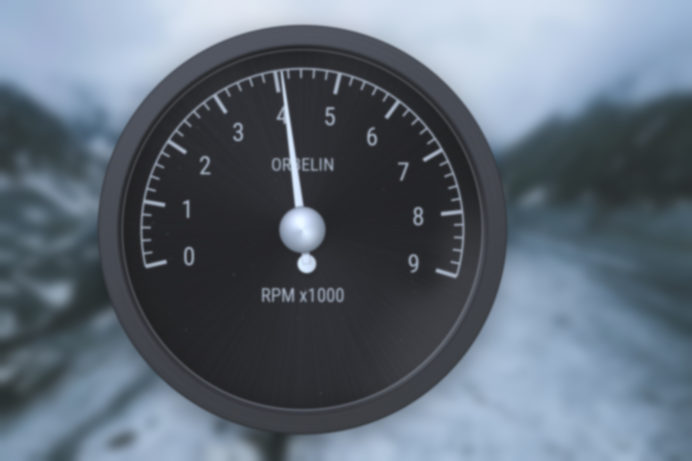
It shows 4100 rpm
